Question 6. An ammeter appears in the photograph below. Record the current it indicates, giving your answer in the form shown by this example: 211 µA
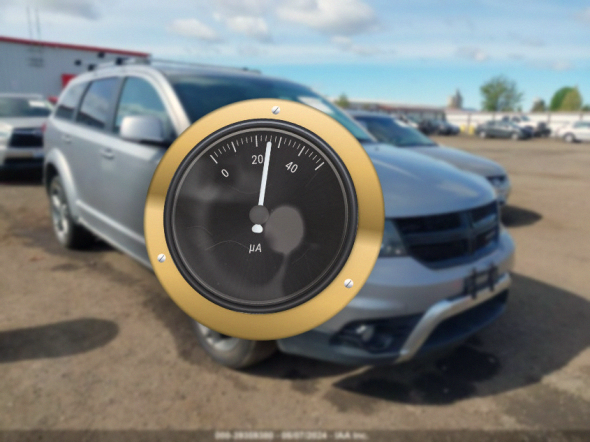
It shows 26 µA
